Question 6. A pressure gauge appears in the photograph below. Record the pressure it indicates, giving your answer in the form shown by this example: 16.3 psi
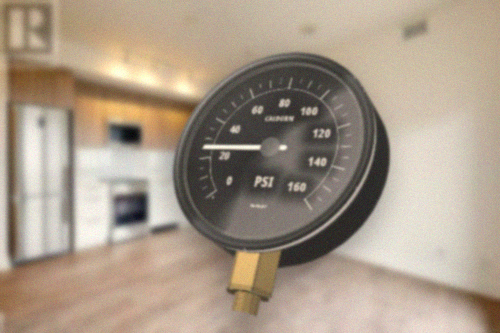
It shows 25 psi
